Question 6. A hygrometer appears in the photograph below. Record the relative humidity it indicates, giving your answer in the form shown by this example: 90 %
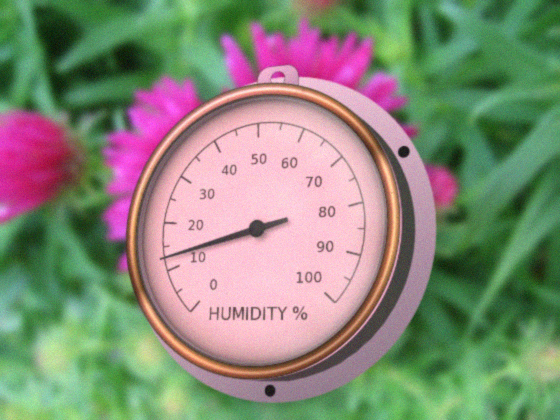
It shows 12.5 %
